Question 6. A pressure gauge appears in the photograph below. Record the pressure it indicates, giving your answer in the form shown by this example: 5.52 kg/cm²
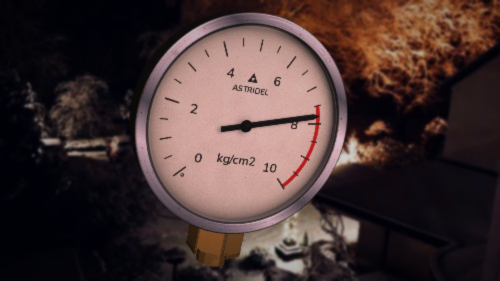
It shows 7.75 kg/cm²
